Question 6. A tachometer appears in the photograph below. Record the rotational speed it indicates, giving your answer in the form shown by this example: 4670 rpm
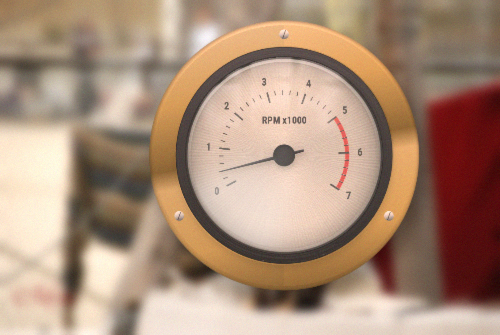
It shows 400 rpm
